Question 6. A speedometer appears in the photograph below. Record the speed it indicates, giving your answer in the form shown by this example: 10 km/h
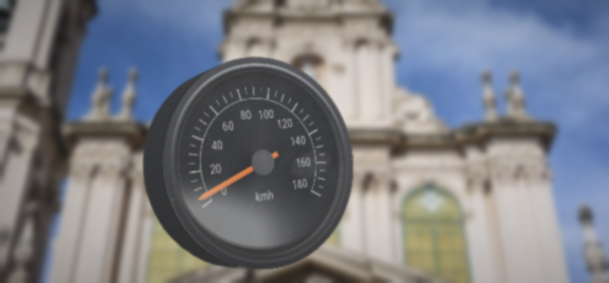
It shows 5 km/h
